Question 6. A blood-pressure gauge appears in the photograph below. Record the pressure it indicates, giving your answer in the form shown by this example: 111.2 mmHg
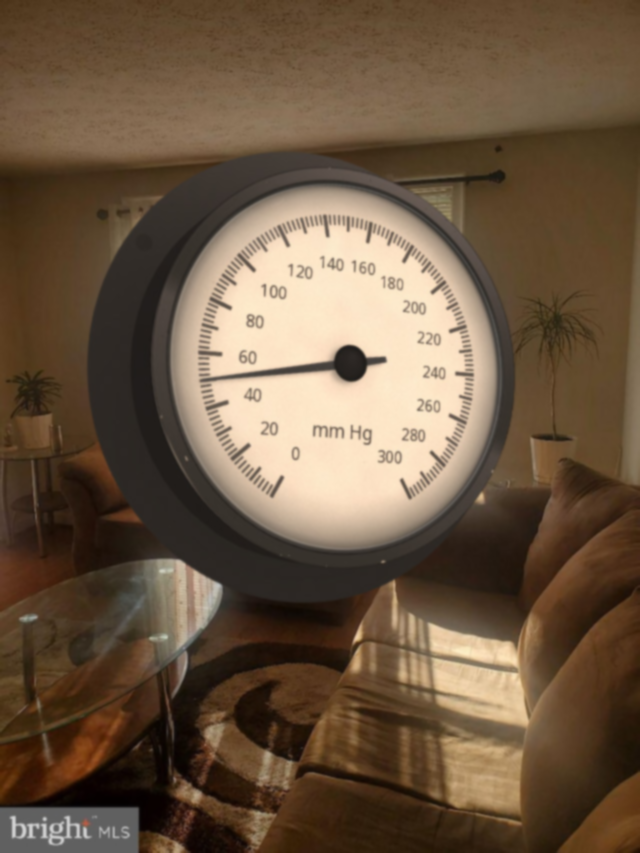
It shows 50 mmHg
